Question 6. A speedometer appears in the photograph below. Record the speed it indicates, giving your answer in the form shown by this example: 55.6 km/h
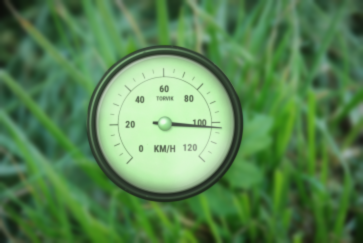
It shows 102.5 km/h
